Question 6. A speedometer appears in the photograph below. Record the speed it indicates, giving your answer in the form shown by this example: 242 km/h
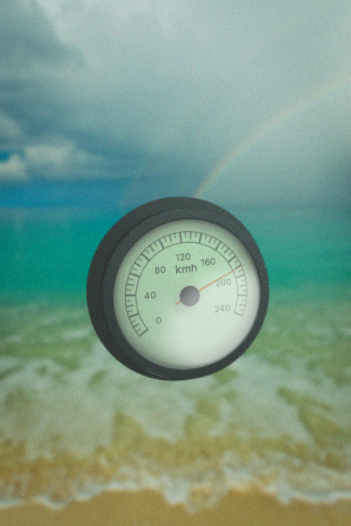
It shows 190 km/h
